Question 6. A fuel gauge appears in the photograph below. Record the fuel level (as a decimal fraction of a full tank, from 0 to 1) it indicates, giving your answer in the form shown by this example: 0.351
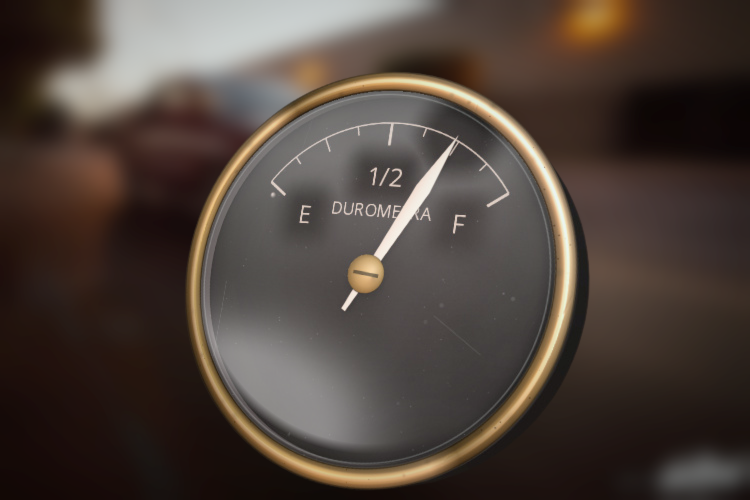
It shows 0.75
